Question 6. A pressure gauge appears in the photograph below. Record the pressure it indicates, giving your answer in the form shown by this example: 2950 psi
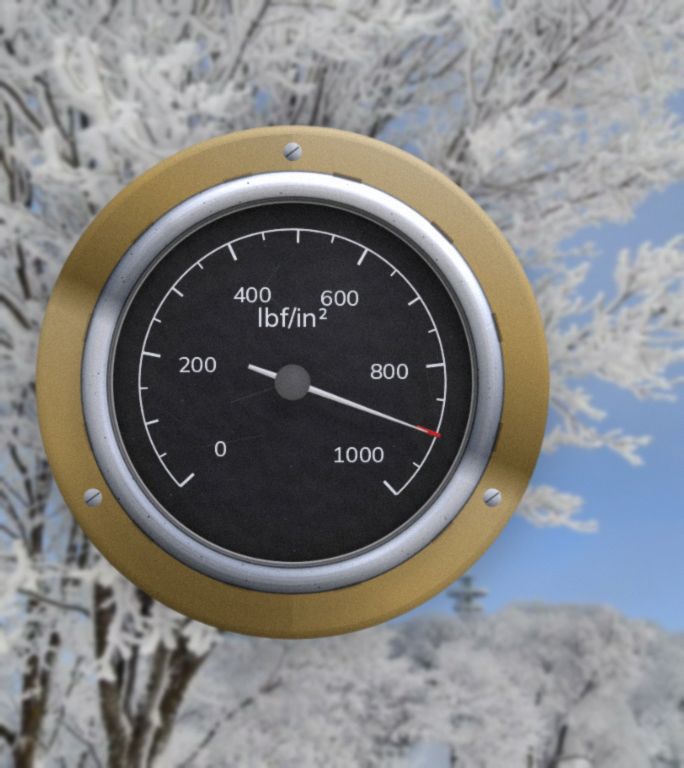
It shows 900 psi
